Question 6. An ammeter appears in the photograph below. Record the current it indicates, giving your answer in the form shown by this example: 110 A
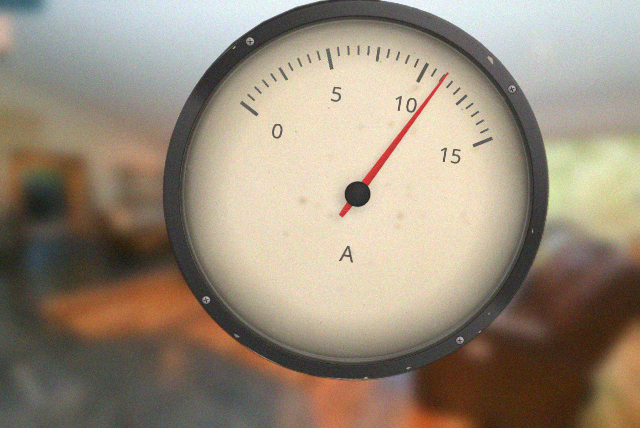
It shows 11 A
